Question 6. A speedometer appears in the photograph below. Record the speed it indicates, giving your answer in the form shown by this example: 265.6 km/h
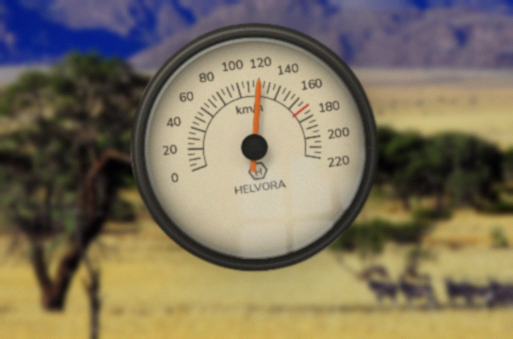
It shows 120 km/h
